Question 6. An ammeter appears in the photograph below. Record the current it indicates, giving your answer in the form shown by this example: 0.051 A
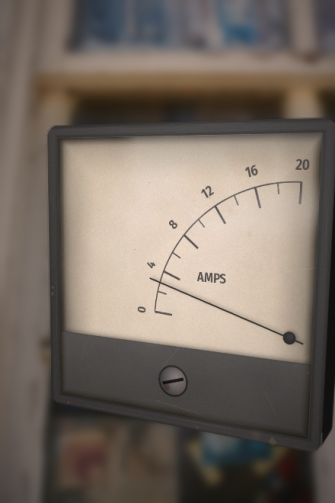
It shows 3 A
